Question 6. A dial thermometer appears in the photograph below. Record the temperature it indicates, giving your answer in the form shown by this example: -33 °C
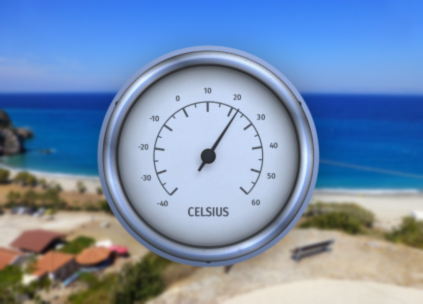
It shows 22.5 °C
